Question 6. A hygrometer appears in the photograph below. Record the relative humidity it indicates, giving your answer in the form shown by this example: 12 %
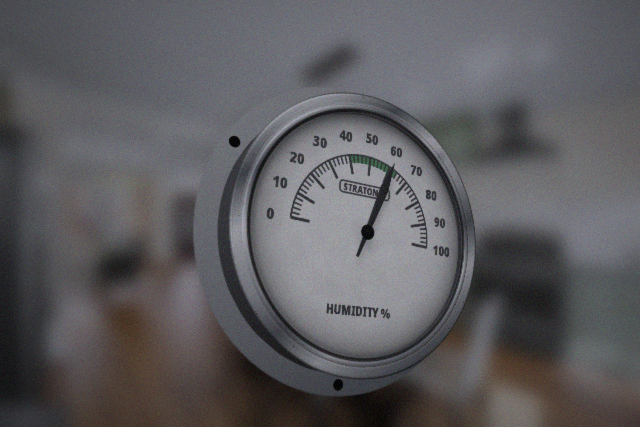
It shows 60 %
